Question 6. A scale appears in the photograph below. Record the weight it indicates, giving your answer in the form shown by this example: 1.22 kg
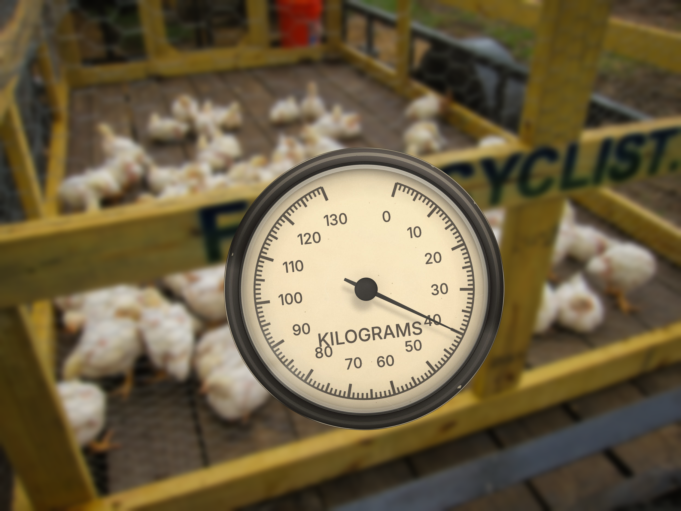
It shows 40 kg
